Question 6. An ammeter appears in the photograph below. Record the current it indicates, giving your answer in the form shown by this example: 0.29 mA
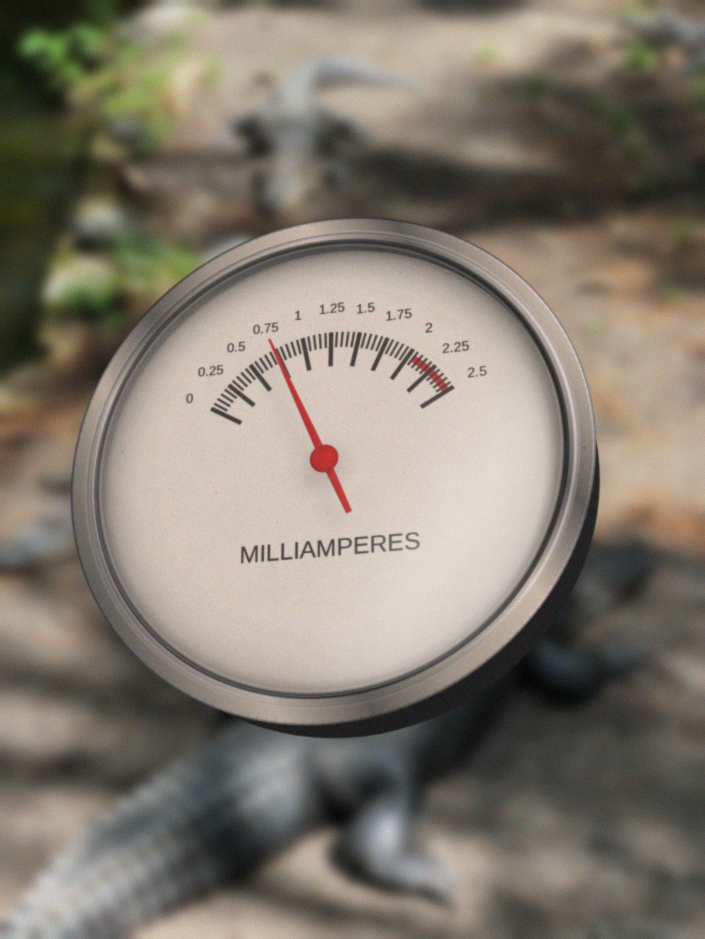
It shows 0.75 mA
